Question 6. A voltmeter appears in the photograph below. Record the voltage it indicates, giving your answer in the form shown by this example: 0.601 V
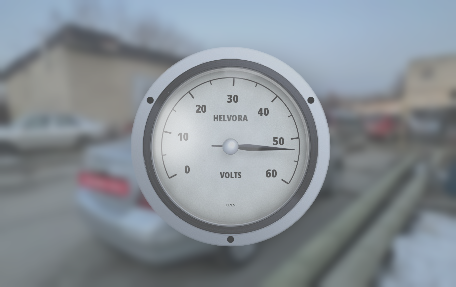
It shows 52.5 V
